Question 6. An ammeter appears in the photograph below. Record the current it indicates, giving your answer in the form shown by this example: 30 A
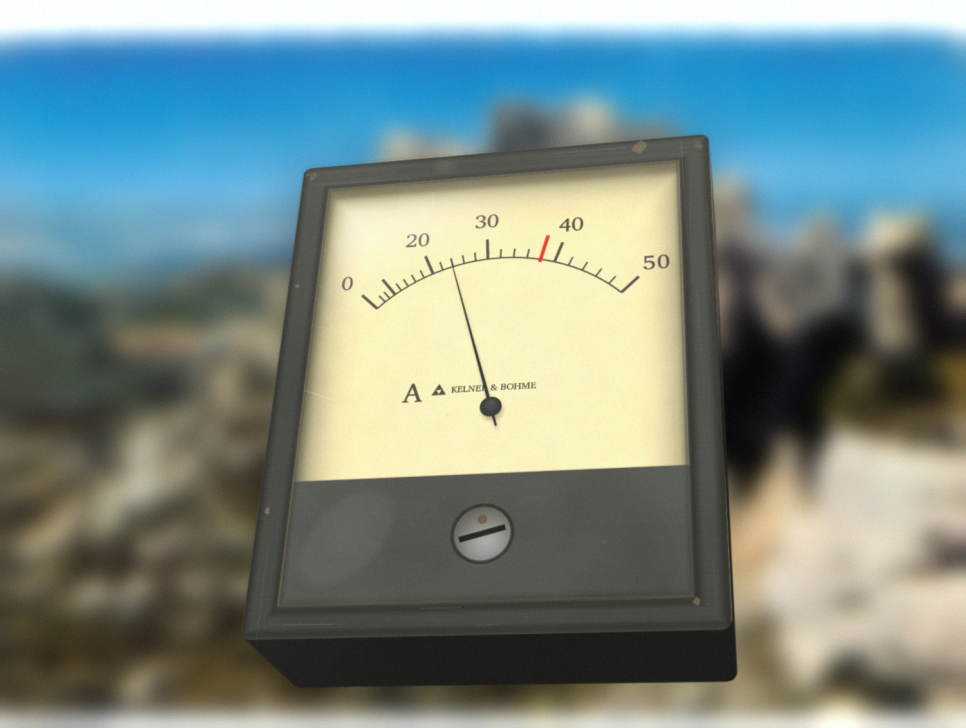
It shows 24 A
